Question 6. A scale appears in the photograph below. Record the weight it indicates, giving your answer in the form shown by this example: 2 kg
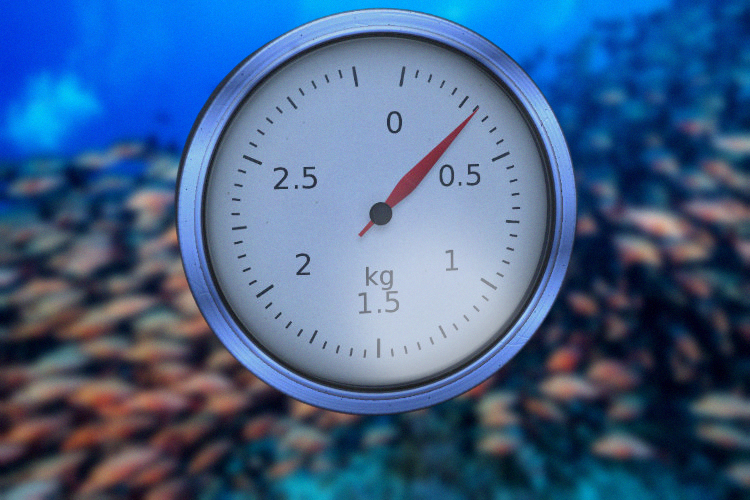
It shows 0.3 kg
